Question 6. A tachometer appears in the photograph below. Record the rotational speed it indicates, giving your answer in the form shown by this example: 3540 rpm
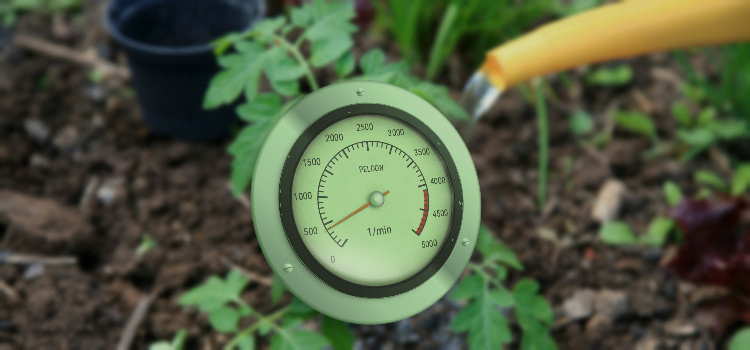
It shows 400 rpm
